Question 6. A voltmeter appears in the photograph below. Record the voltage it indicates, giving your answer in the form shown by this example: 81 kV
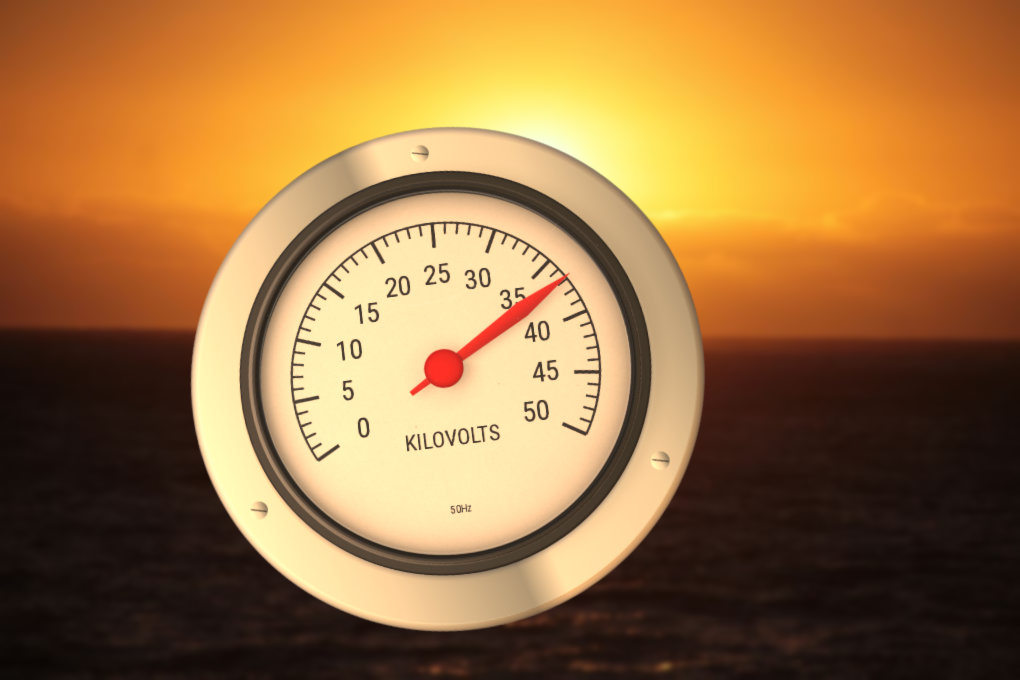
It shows 37 kV
